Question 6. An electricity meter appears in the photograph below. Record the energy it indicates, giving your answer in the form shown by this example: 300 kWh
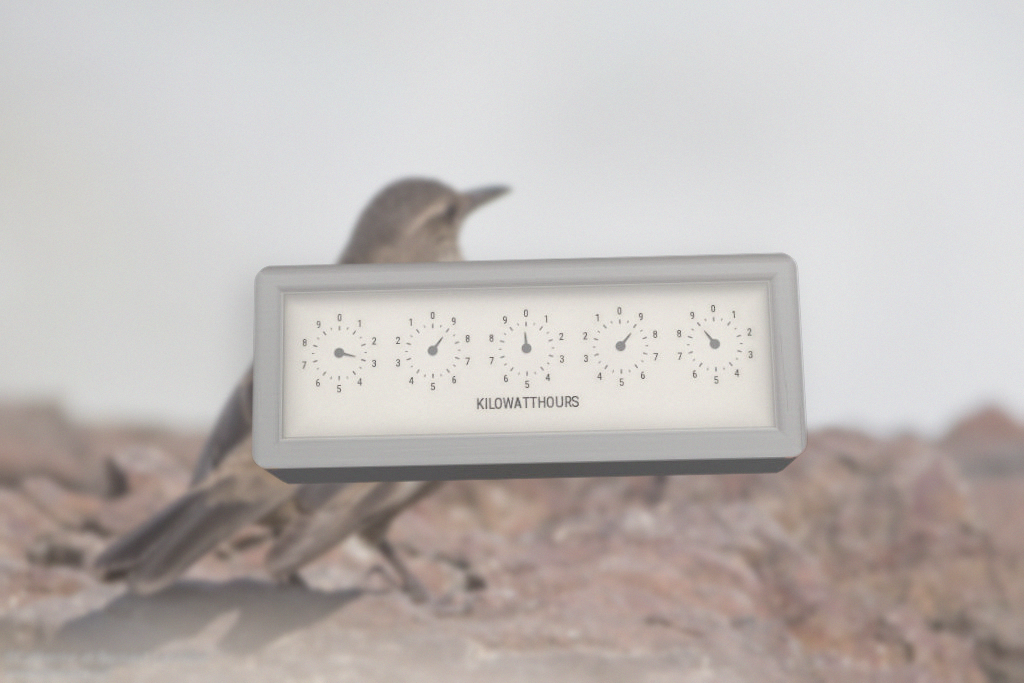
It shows 28989 kWh
